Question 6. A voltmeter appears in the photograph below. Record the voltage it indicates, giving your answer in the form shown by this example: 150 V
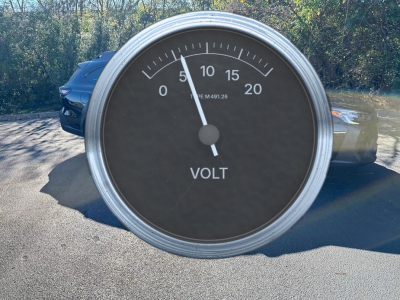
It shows 6 V
